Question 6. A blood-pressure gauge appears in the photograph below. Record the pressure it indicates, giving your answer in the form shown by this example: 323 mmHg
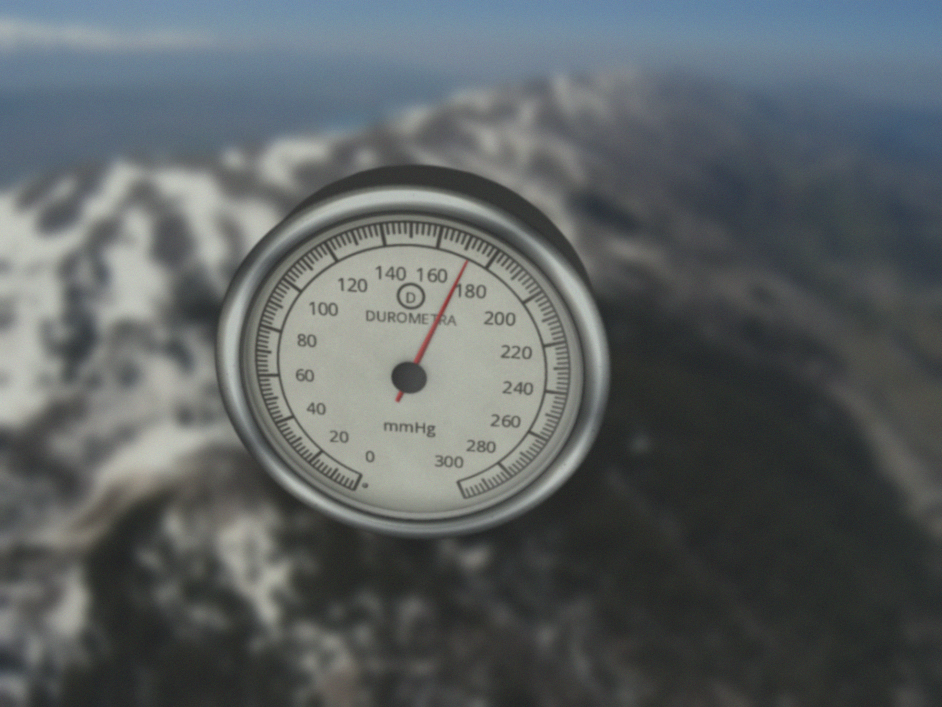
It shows 172 mmHg
